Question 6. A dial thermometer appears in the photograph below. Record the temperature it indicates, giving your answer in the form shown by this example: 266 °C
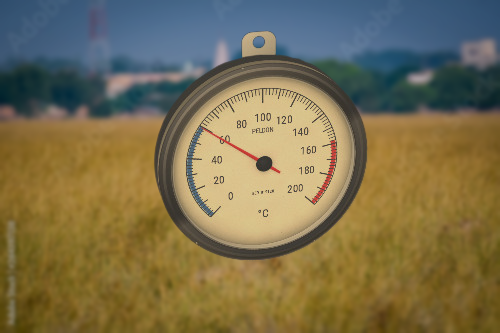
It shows 60 °C
